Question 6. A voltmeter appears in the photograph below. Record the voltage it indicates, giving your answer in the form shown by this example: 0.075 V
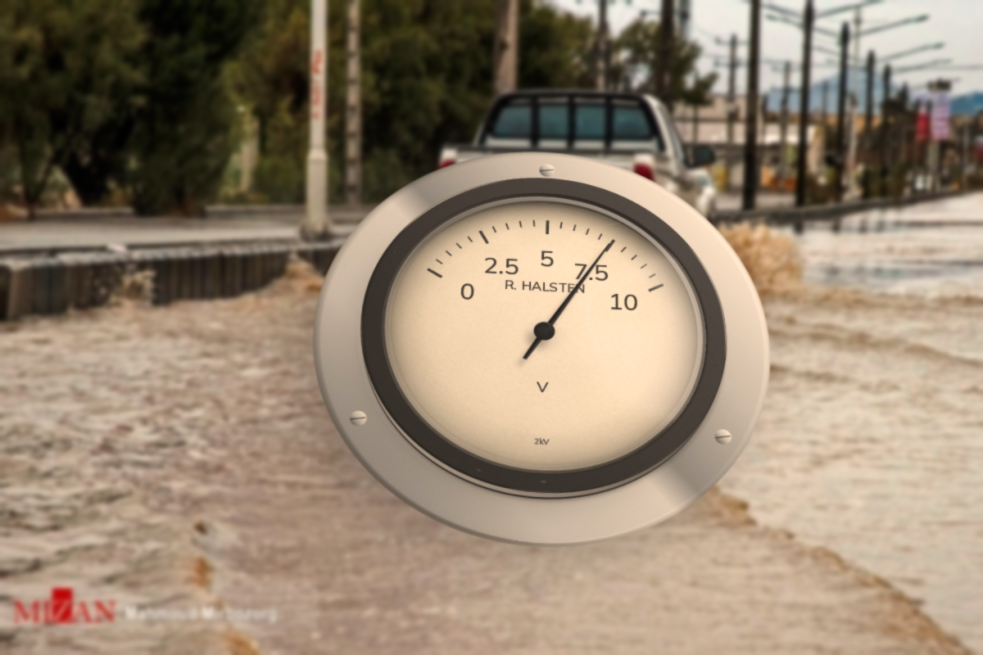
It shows 7.5 V
